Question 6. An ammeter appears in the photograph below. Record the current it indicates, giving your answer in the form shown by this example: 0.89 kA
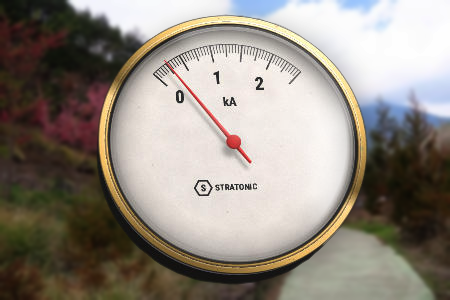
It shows 0.25 kA
